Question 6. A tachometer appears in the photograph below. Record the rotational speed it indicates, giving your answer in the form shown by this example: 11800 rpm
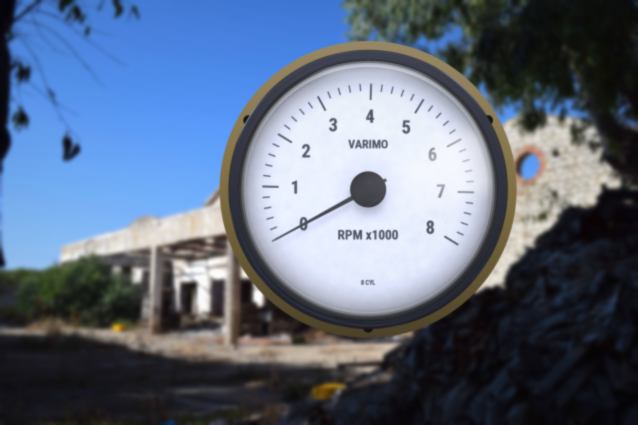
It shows 0 rpm
